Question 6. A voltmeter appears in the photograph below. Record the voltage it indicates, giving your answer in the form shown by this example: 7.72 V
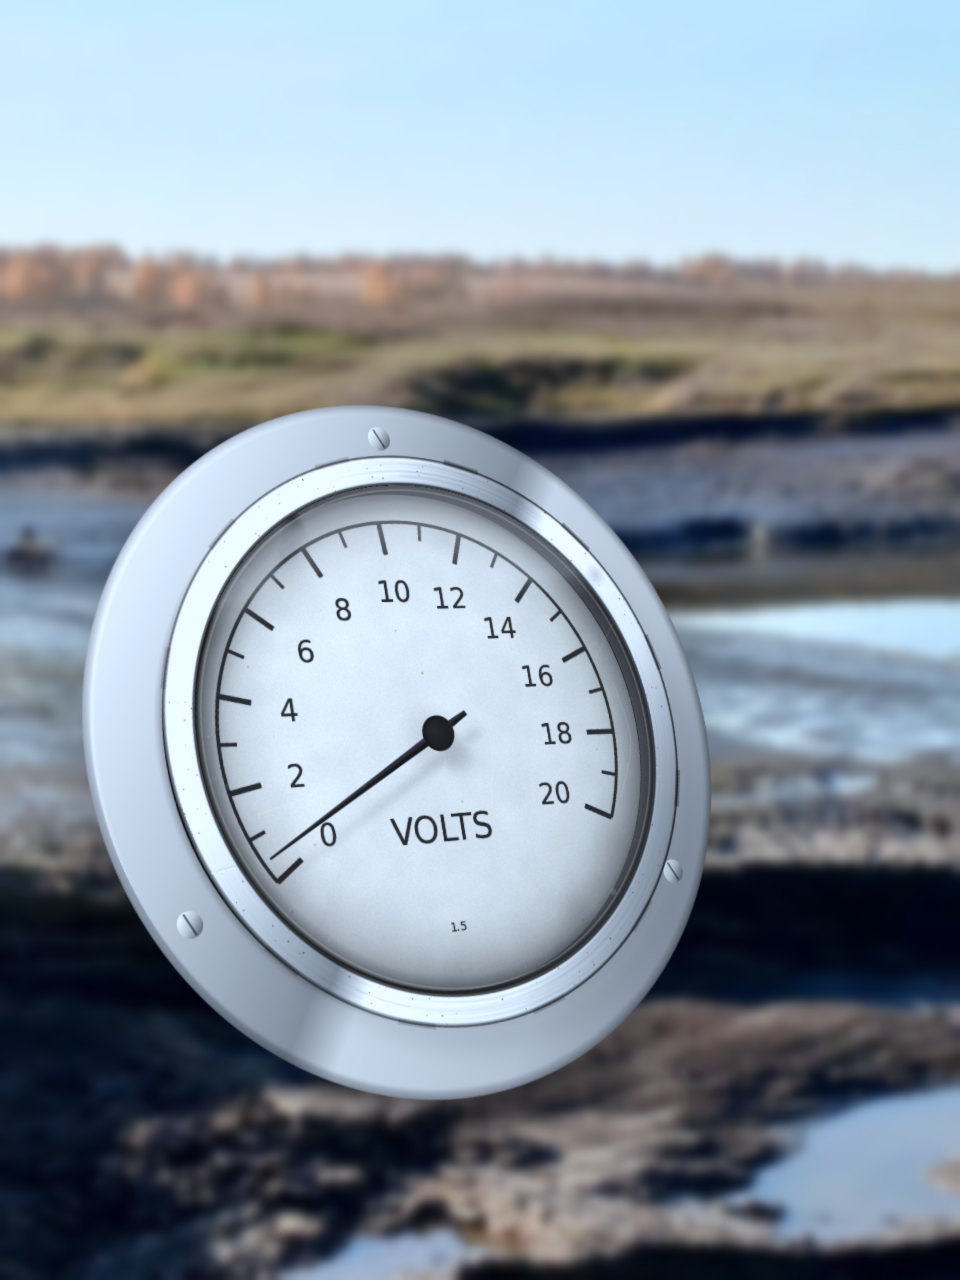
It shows 0.5 V
